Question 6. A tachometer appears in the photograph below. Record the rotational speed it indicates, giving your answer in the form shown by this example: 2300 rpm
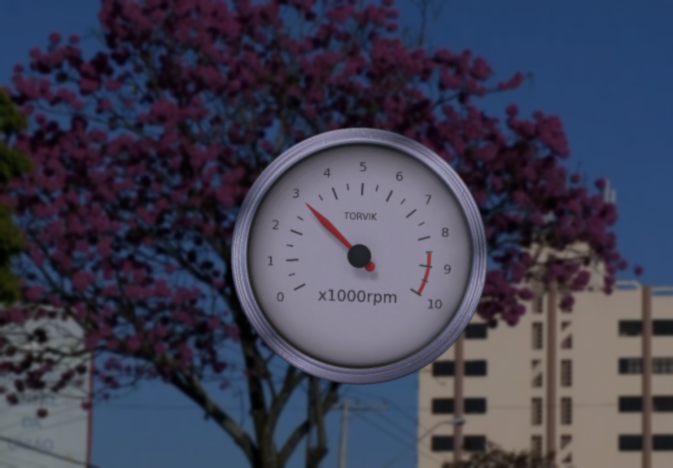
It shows 3000 rpm
